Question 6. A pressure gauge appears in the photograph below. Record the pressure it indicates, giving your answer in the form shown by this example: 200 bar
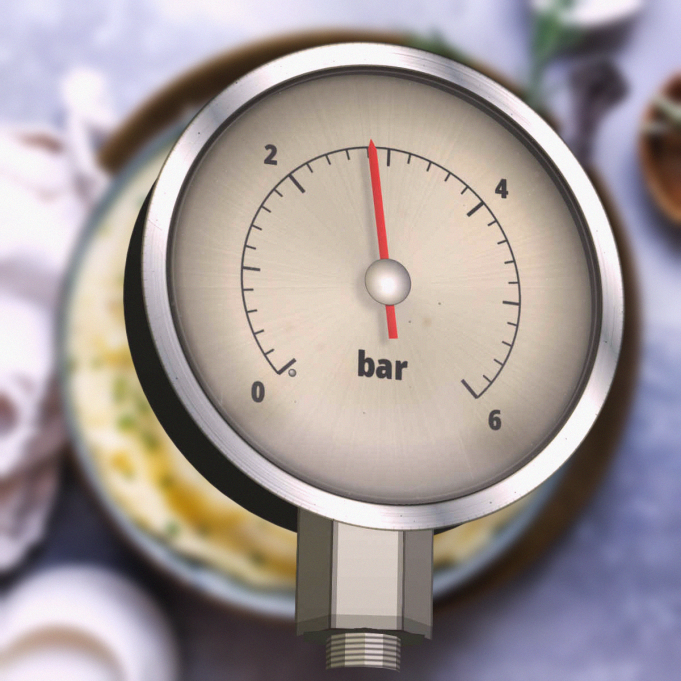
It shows 2.8 bar
